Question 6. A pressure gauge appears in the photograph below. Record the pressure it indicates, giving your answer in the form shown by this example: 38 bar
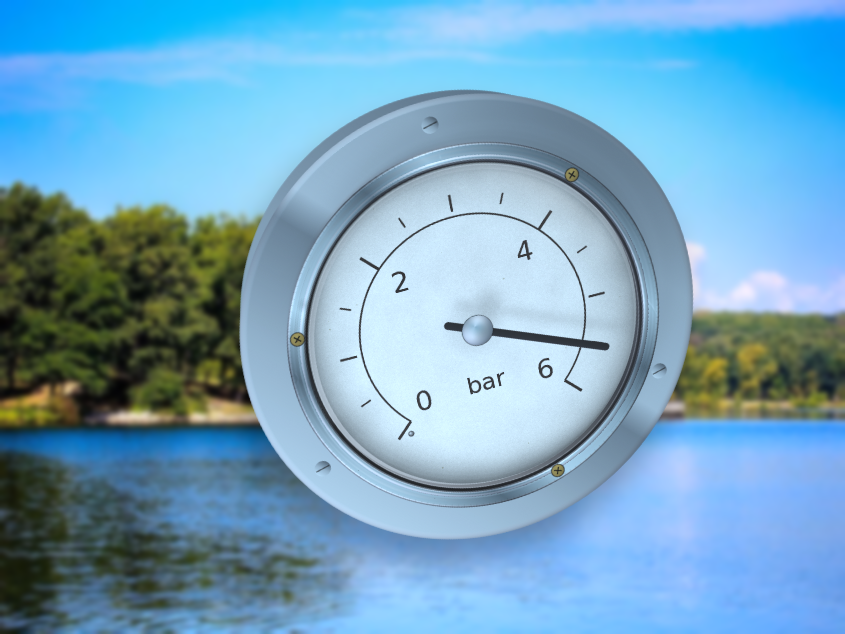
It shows 5.5 bar
